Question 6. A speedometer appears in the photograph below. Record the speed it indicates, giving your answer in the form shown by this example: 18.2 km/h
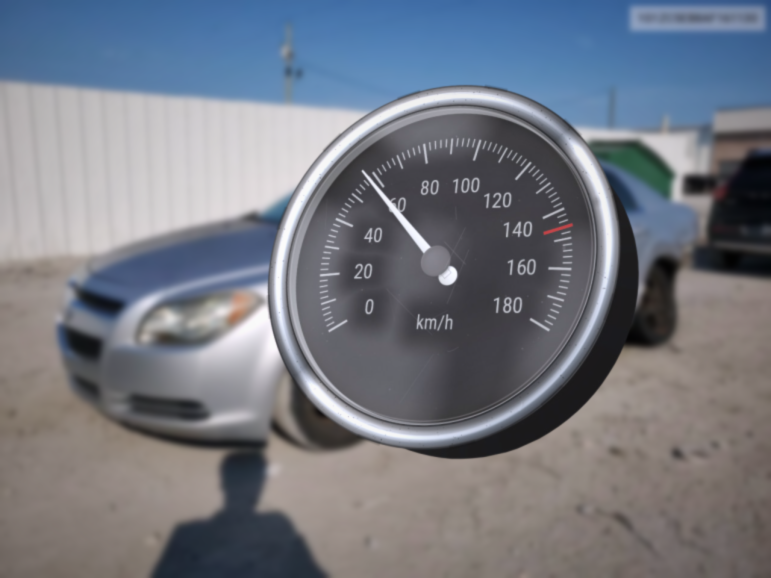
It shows 58 km/h
